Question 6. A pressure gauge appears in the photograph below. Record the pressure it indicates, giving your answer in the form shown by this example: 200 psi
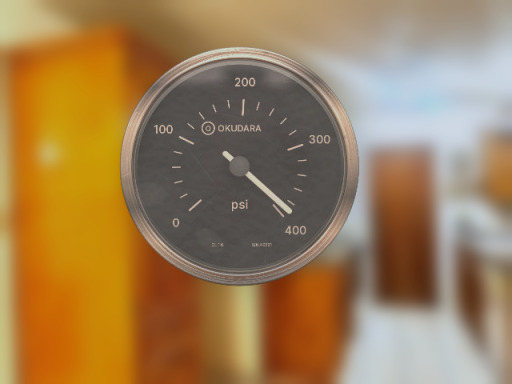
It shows 390 psi
